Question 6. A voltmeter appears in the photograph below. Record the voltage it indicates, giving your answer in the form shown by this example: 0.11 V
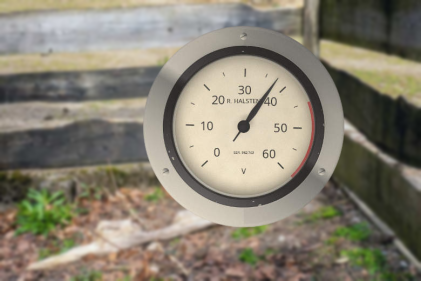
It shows 37.5 V
